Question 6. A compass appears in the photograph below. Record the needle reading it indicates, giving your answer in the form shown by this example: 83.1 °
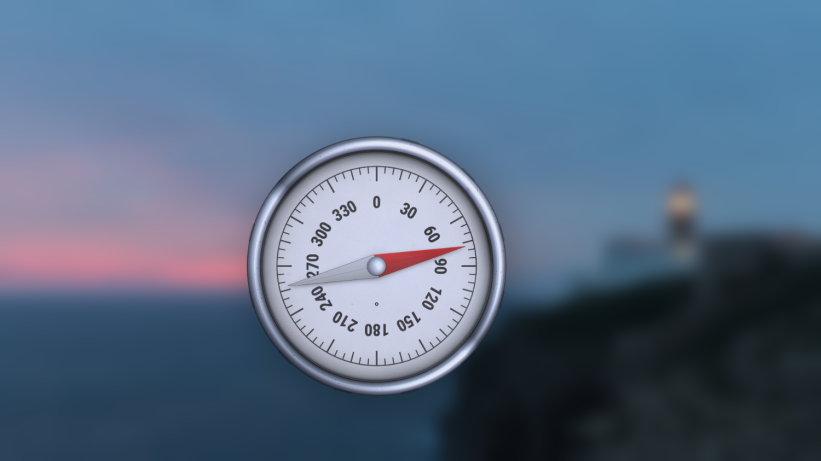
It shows 77.5 °
